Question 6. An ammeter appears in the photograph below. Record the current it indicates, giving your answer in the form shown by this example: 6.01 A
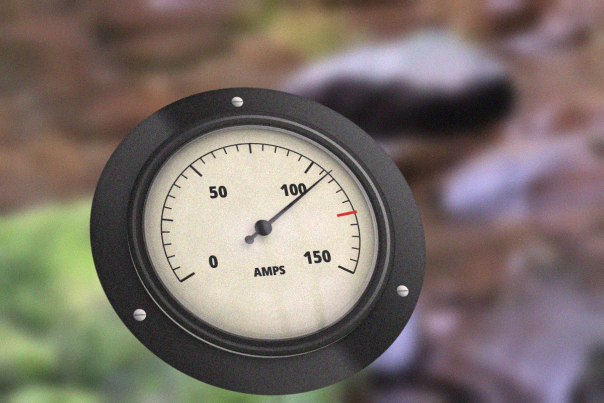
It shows 107.5 A
